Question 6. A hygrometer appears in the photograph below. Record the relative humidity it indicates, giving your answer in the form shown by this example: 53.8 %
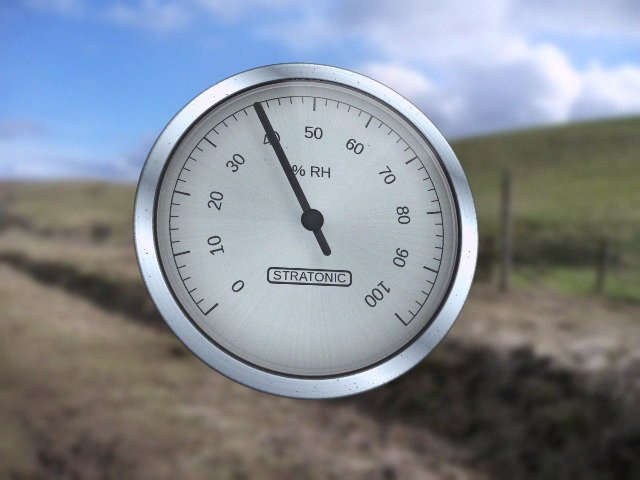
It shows 40 %
